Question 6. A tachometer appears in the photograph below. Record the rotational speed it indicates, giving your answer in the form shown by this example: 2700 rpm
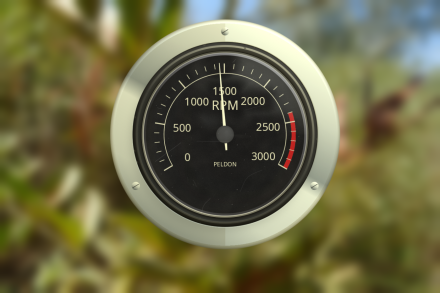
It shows 1450 rpm
